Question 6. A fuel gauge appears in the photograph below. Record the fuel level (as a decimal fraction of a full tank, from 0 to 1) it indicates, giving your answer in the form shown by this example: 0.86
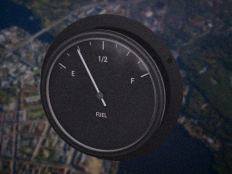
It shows 0.25
